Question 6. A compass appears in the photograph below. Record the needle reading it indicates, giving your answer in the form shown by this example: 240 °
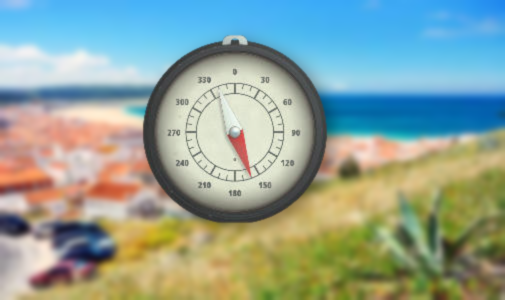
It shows 160 °
